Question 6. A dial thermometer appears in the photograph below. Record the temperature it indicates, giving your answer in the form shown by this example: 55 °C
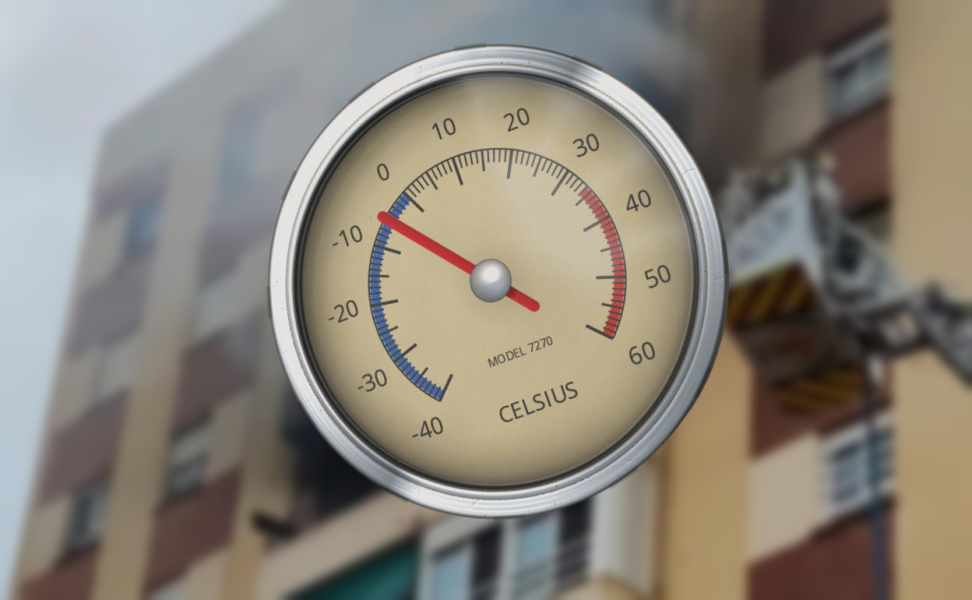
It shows -5 °C
